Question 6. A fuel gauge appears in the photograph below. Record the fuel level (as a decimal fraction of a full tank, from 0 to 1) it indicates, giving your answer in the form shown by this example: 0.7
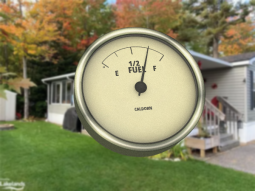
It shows 0.75
